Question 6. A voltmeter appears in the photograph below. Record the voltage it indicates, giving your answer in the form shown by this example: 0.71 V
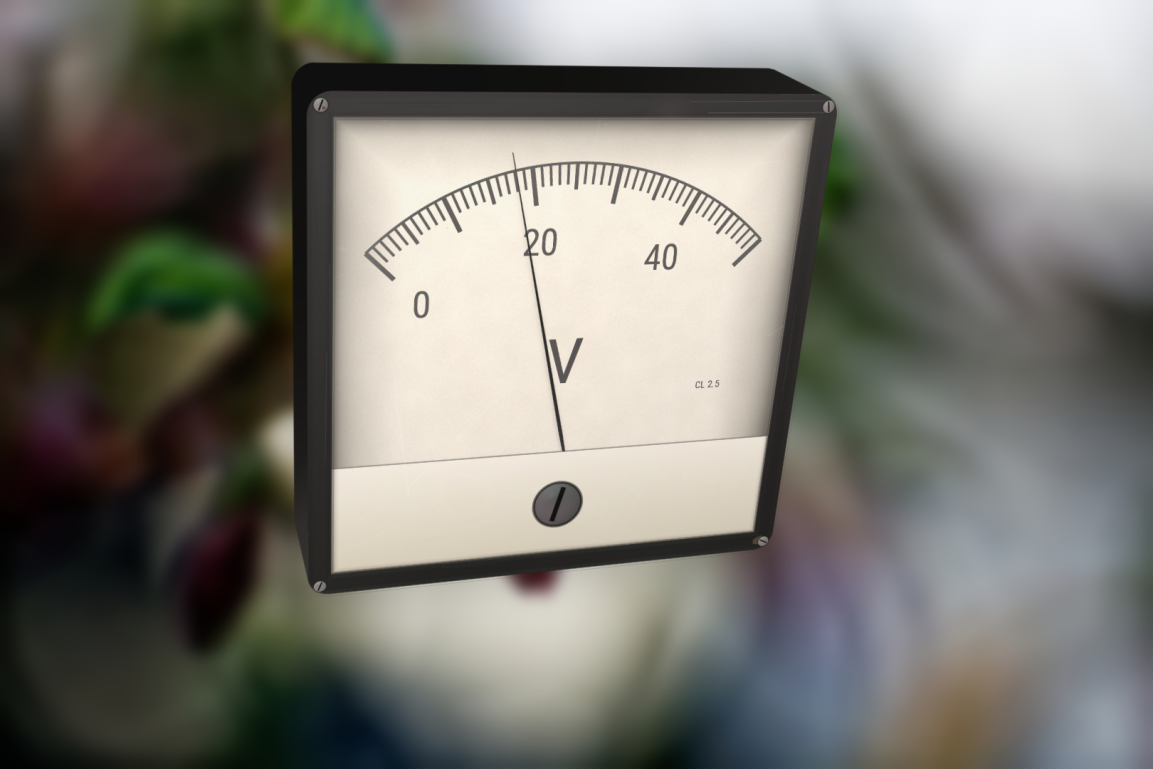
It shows 18 V
